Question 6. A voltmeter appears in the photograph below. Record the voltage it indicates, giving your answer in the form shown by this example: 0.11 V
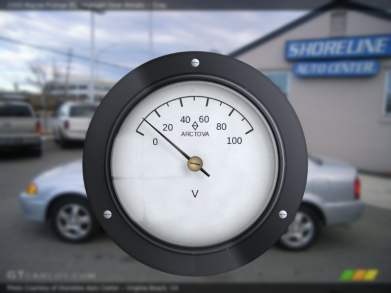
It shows 10 V
